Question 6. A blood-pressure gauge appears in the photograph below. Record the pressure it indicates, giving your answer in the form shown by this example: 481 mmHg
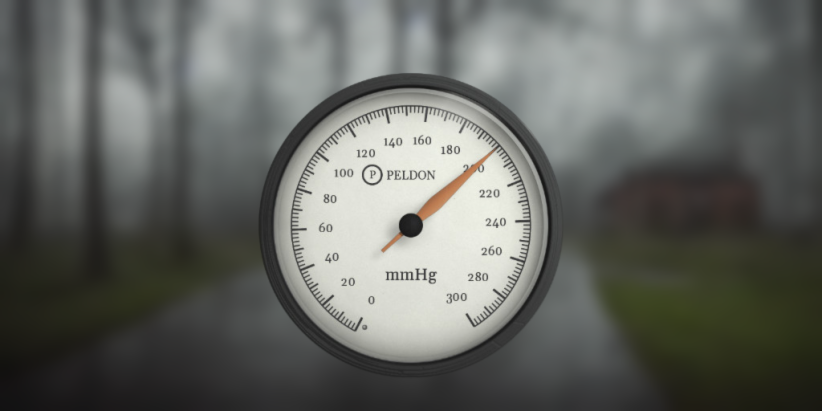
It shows 200 mmHg
